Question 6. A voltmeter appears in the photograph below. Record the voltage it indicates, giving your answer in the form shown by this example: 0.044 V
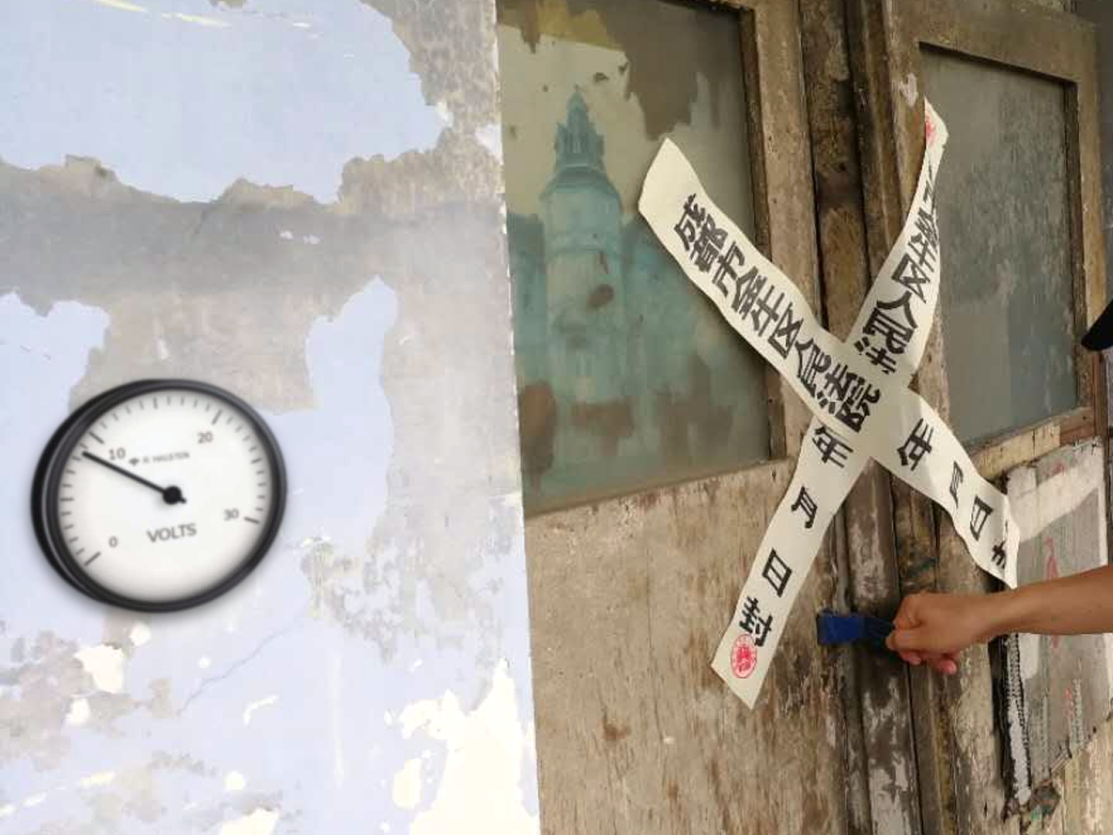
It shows 8.5 V
